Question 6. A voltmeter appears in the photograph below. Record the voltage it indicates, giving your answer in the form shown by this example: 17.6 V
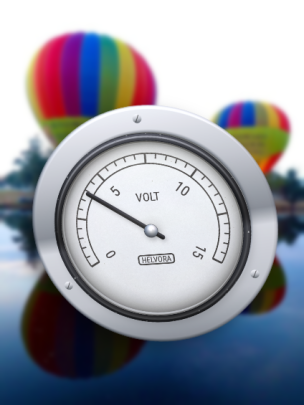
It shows 4 V
